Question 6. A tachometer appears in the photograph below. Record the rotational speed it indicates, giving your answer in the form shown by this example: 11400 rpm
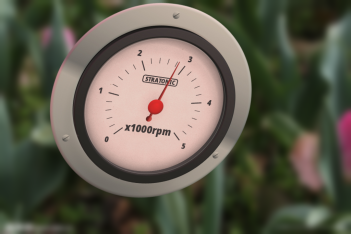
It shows 2800 rpm
